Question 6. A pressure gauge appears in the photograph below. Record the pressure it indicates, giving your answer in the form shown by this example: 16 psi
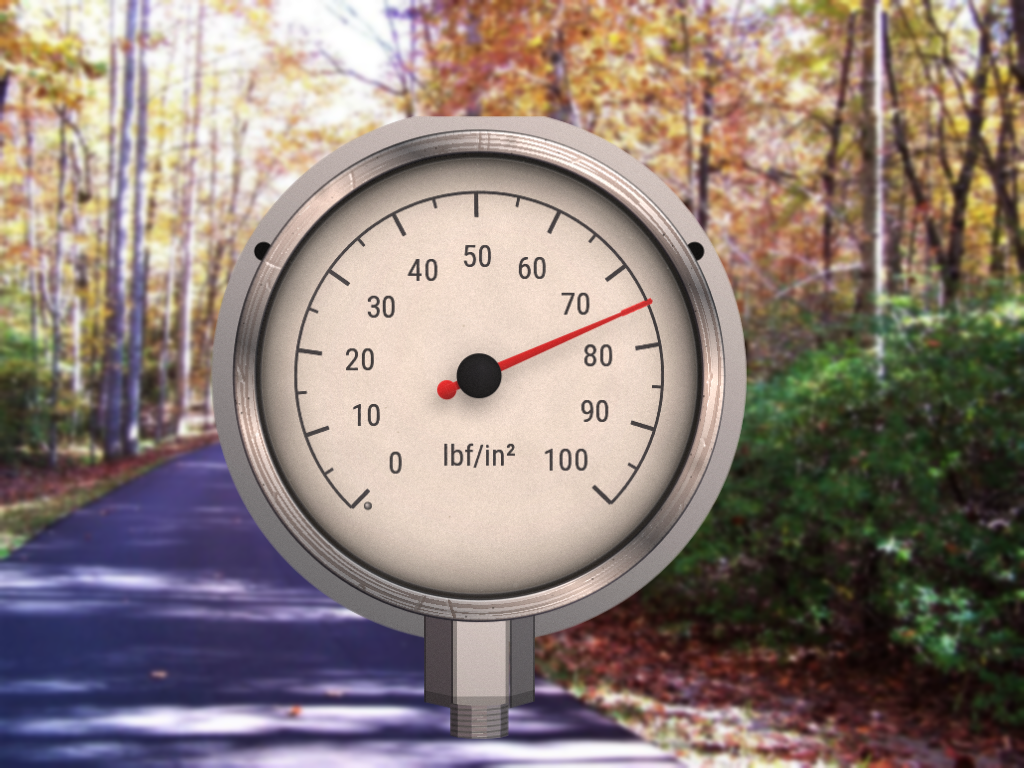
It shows 75 psi
